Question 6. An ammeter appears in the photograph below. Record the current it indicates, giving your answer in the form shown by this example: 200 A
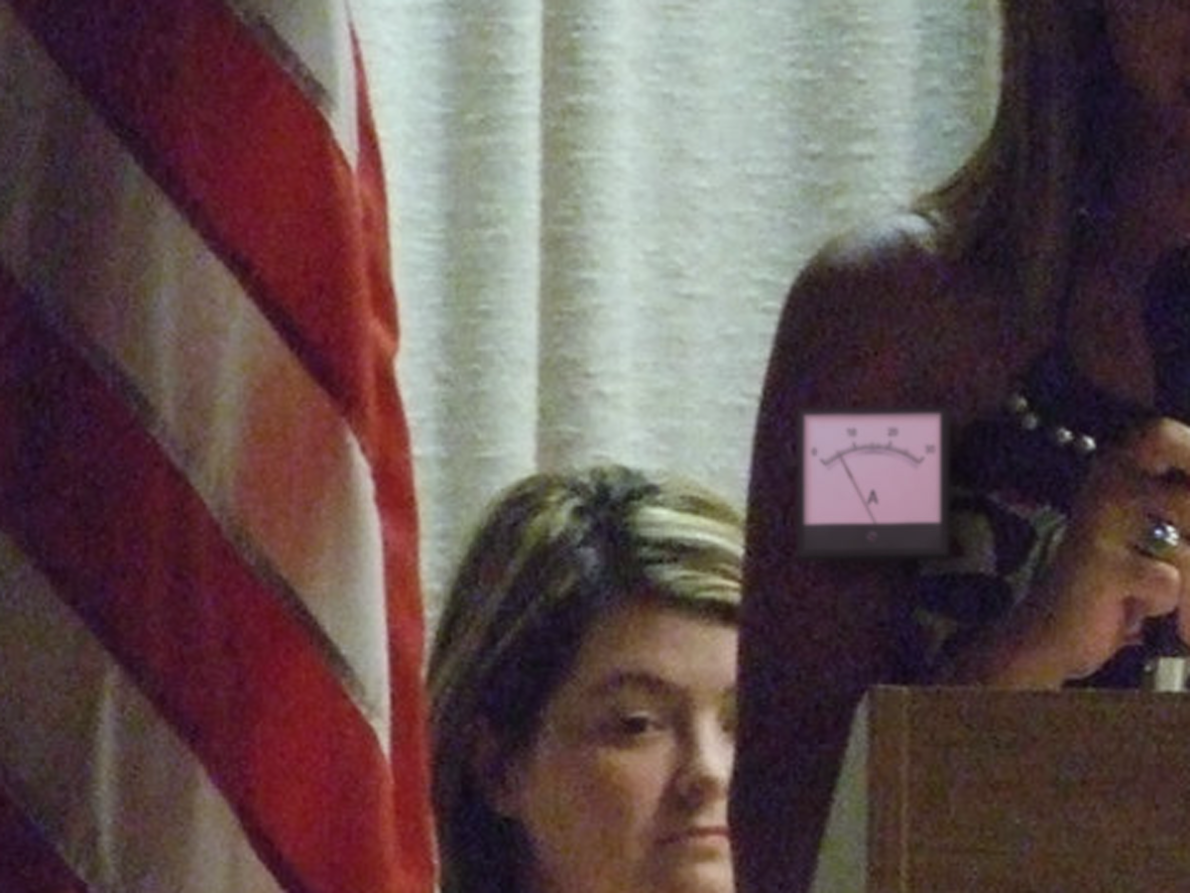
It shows 5 A
